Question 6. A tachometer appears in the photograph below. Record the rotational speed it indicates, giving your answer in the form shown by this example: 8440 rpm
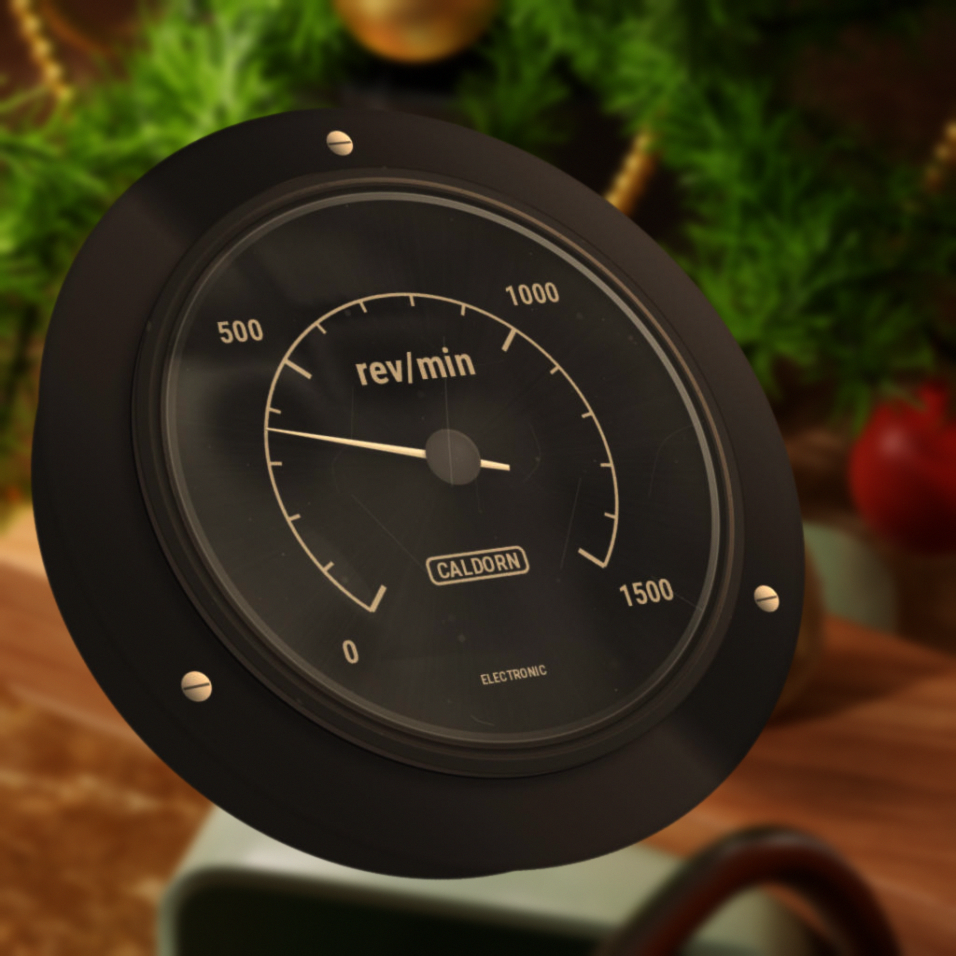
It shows 350 rpm
